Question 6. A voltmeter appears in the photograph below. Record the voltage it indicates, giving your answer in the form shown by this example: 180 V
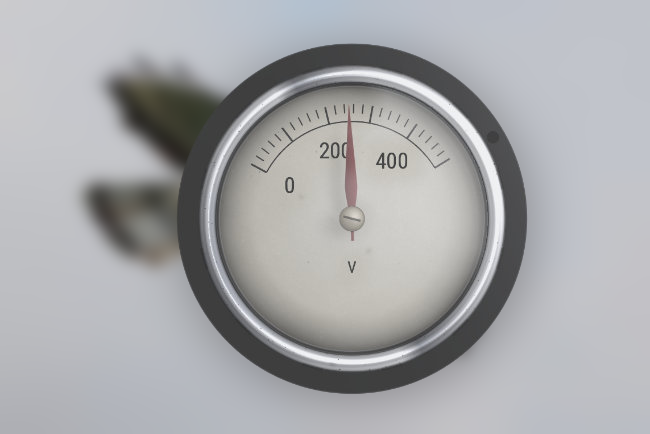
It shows 250 V
